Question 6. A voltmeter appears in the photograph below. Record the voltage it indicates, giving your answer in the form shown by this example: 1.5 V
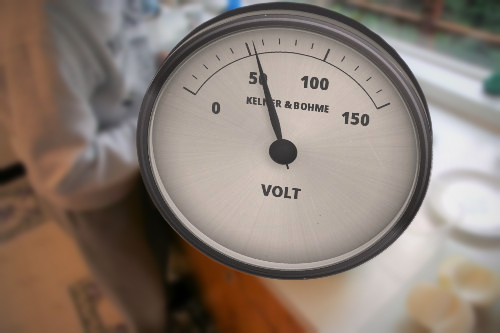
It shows 55 V
